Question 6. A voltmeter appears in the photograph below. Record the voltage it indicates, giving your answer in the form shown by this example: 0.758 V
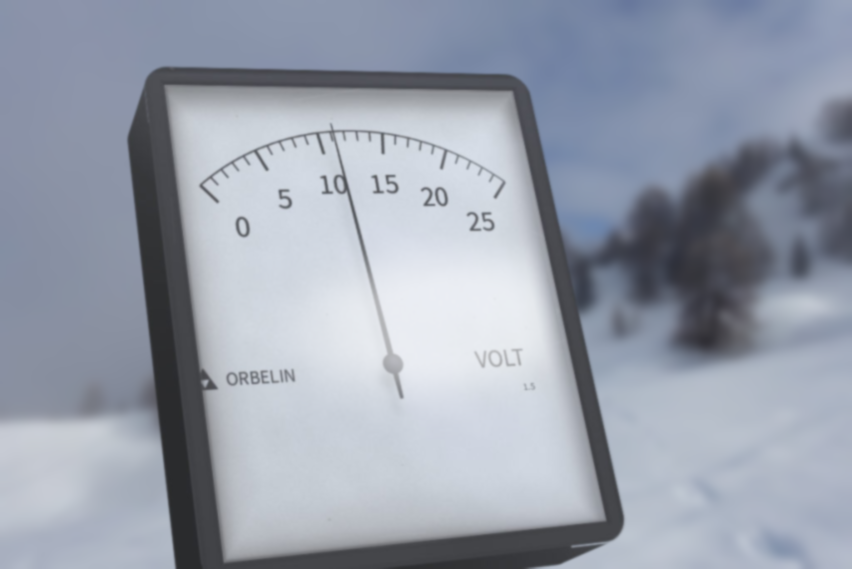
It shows 11 V
